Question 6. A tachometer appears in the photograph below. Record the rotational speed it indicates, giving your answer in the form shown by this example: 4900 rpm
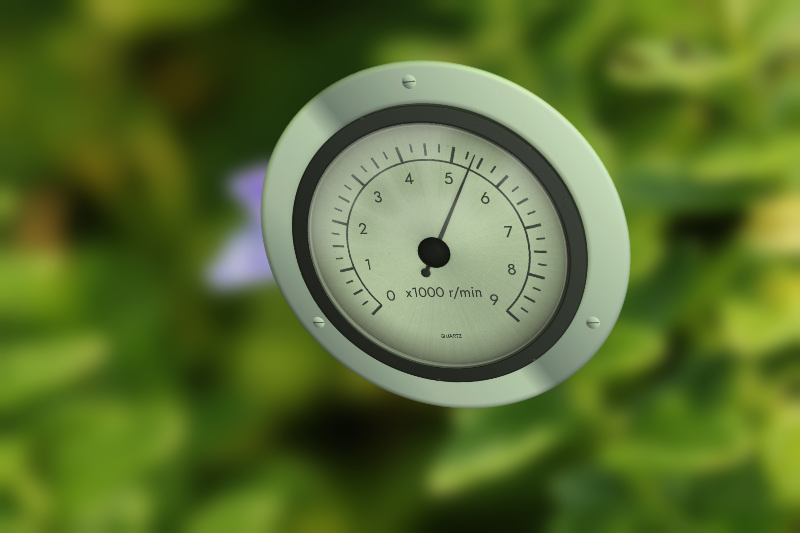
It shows 5375 rpm
